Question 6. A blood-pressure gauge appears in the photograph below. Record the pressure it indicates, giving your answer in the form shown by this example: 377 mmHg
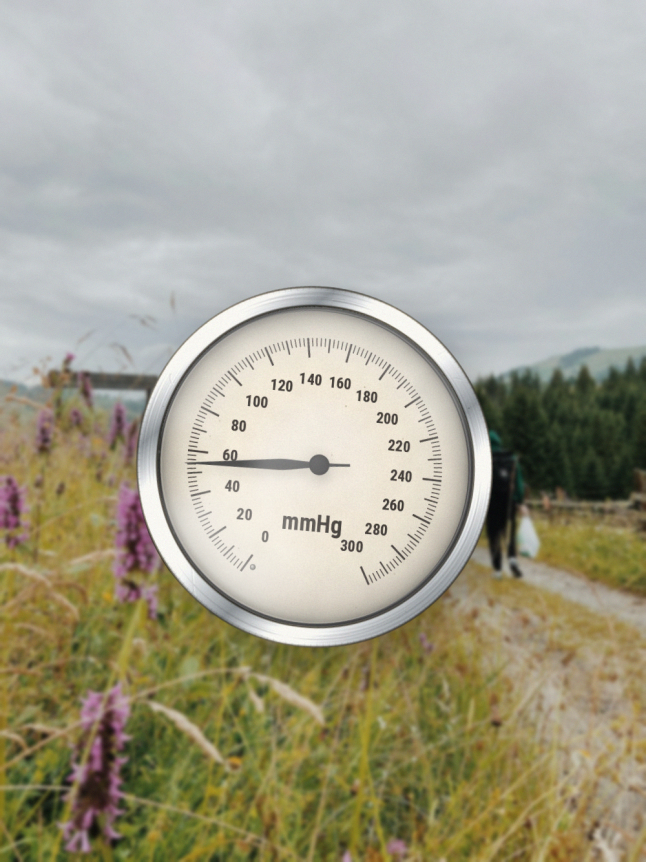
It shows 54 mmHg
